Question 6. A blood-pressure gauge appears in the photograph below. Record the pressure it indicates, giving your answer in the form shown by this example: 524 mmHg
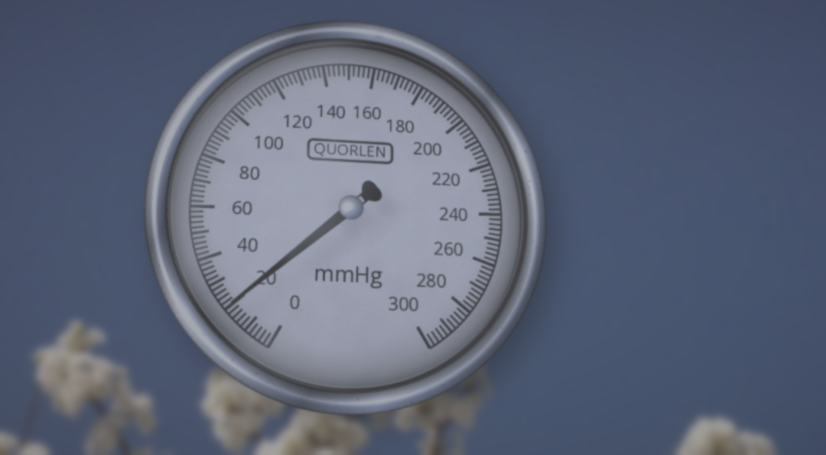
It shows 20 mmHg
